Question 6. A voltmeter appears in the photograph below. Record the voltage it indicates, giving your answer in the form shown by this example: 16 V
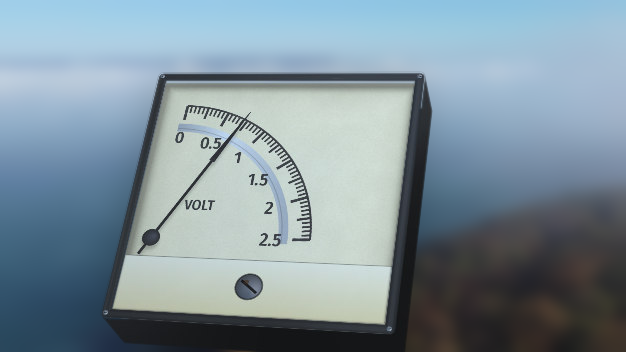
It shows 0.75 V
